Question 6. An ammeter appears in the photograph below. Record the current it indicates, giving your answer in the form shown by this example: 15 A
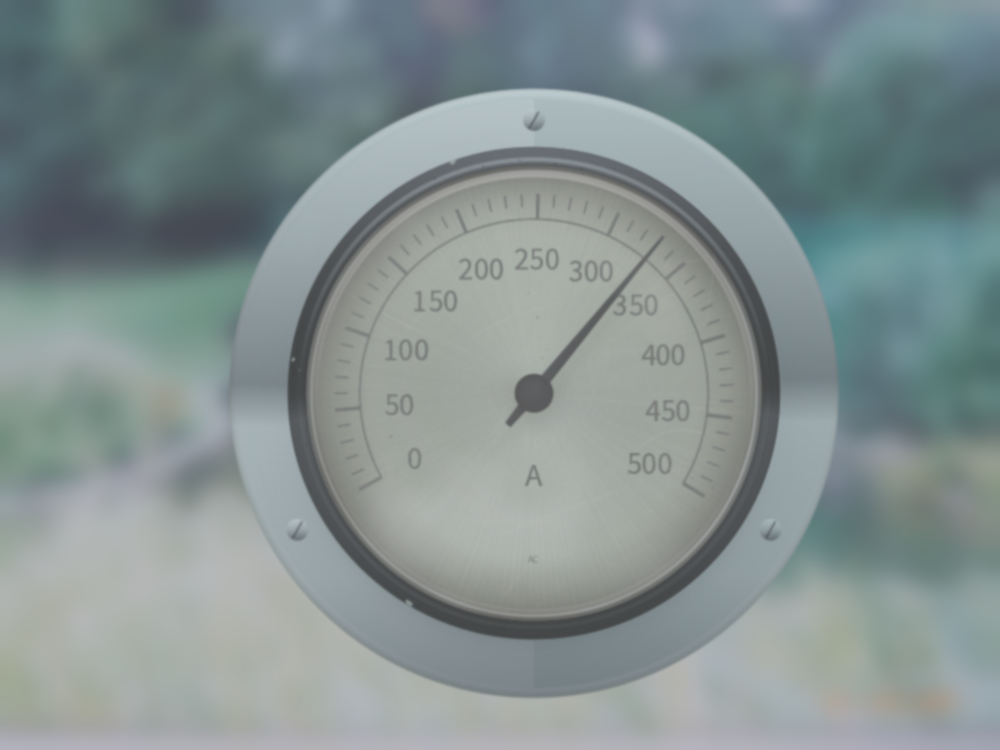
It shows 330 A
